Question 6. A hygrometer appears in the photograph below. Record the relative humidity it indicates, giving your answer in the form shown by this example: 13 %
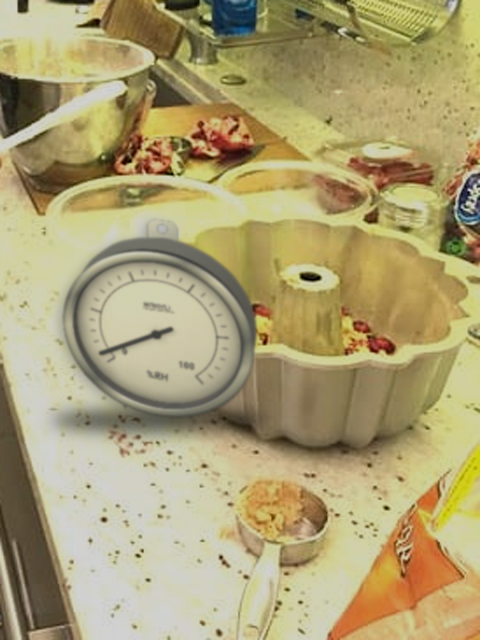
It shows 4 %
